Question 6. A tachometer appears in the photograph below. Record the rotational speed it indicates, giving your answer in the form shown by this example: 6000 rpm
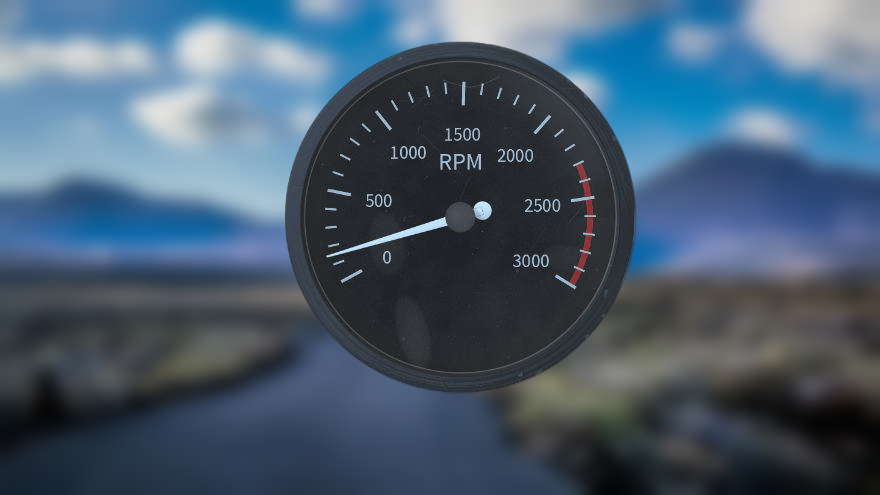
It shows 150 rpm
